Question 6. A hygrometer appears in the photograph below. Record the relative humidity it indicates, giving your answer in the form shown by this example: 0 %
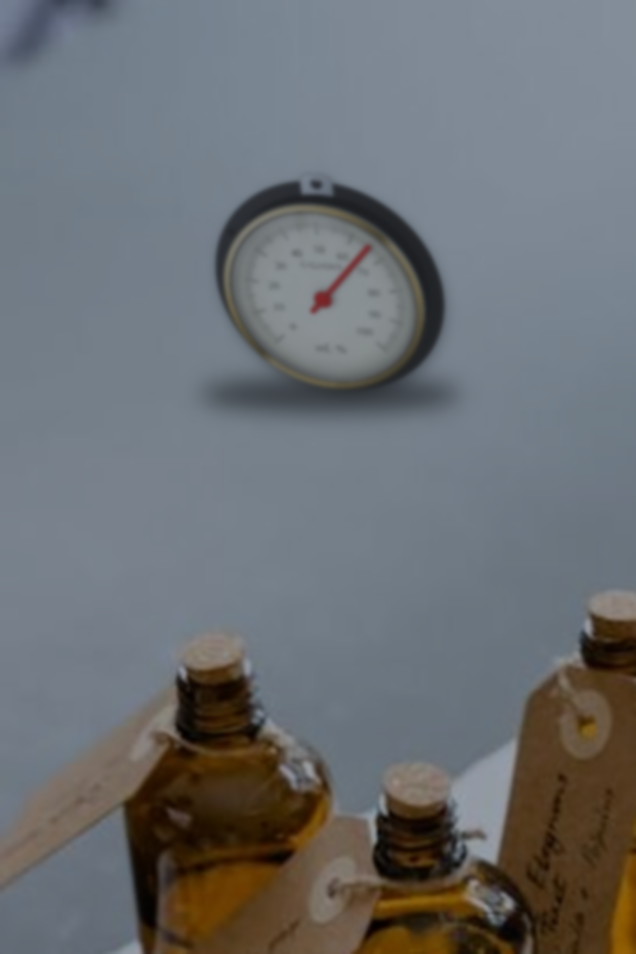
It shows 65 %
